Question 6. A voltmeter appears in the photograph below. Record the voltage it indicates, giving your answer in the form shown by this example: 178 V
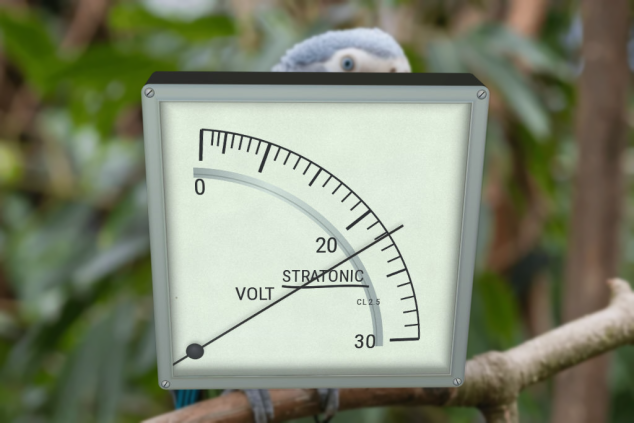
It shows 22 V
